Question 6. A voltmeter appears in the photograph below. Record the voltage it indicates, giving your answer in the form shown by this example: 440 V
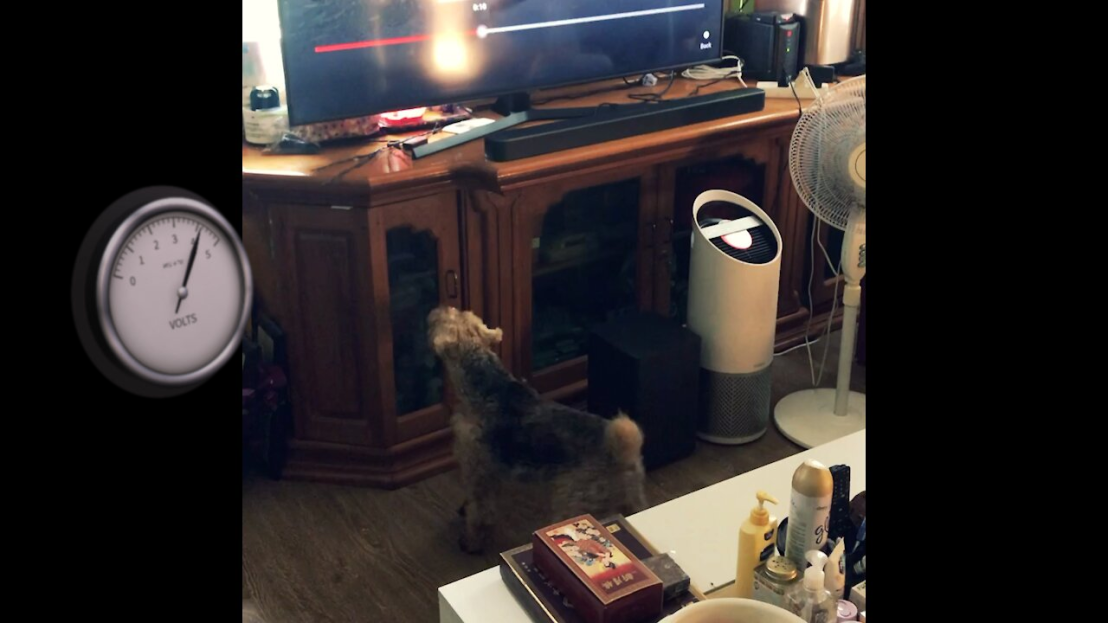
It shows 4 V
